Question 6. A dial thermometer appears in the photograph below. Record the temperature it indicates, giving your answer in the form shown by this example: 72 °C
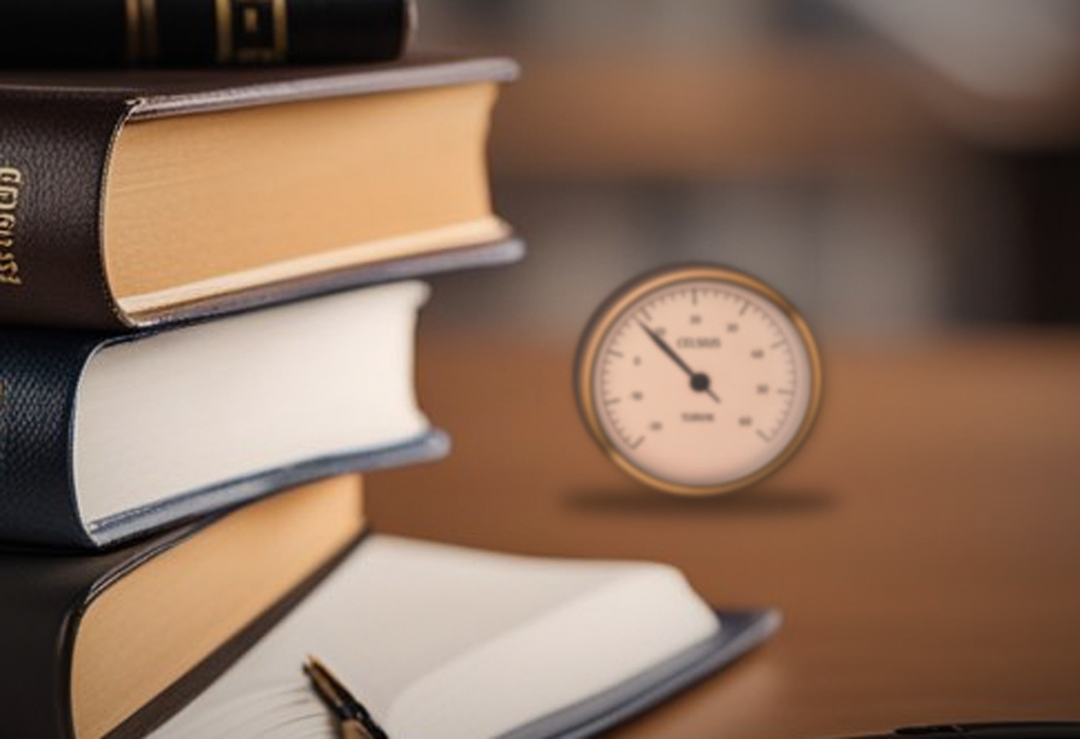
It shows 8 °C
